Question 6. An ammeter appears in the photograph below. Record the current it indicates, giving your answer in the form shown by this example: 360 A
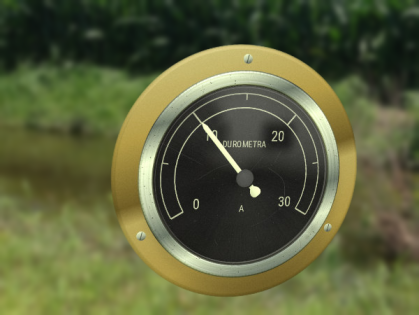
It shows 10 A
